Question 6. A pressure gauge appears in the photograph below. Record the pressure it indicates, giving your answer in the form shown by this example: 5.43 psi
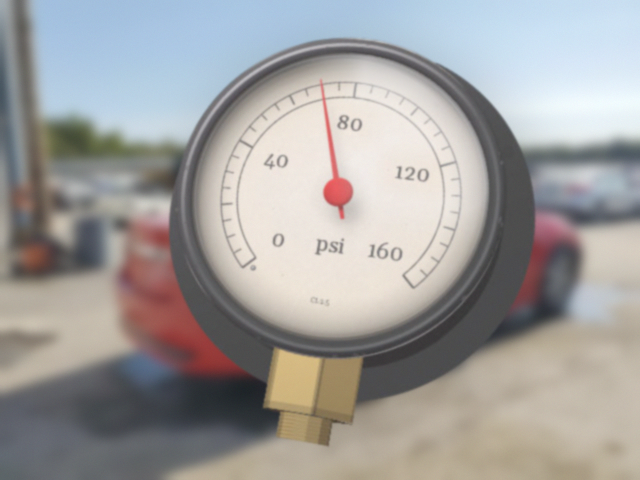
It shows 70 psi
